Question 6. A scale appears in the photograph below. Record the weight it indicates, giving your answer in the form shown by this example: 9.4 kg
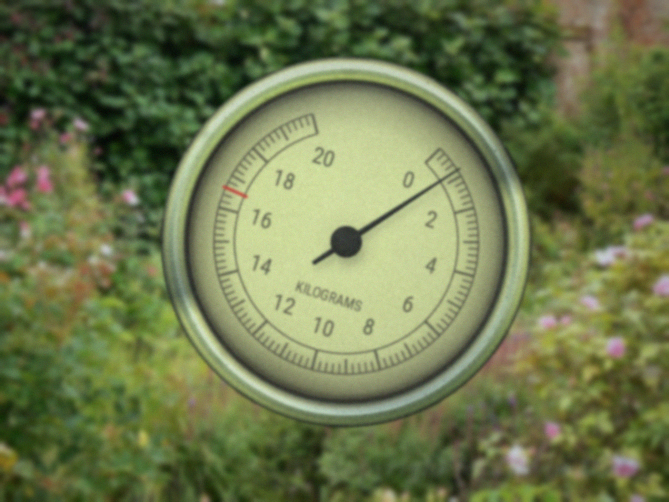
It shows 0.8 kg
